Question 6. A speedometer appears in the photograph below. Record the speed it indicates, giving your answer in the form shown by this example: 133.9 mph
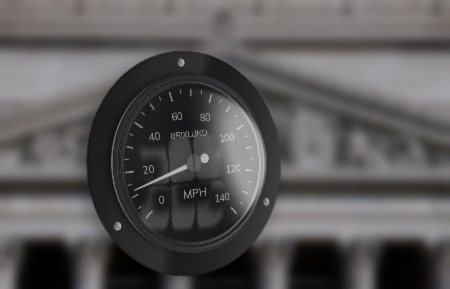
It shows 12.5 mph
